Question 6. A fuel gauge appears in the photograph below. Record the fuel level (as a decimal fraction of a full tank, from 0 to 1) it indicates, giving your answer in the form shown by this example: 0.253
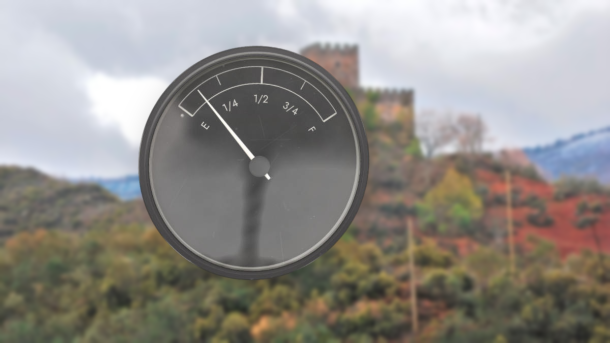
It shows 0.125
